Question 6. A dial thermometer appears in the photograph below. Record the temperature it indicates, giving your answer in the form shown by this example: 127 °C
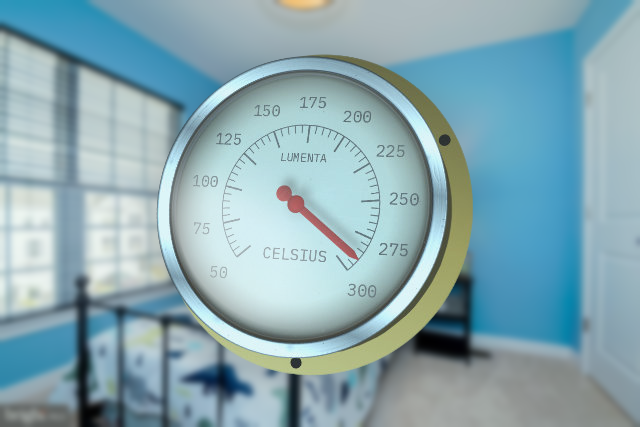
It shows 290 °C
